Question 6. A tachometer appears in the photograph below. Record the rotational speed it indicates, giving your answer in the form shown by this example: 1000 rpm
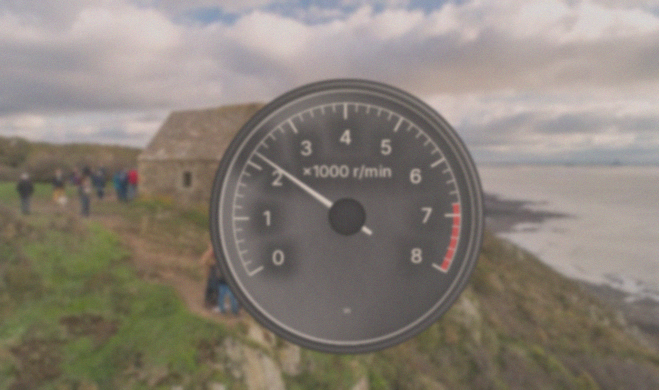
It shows 2200 rpm
